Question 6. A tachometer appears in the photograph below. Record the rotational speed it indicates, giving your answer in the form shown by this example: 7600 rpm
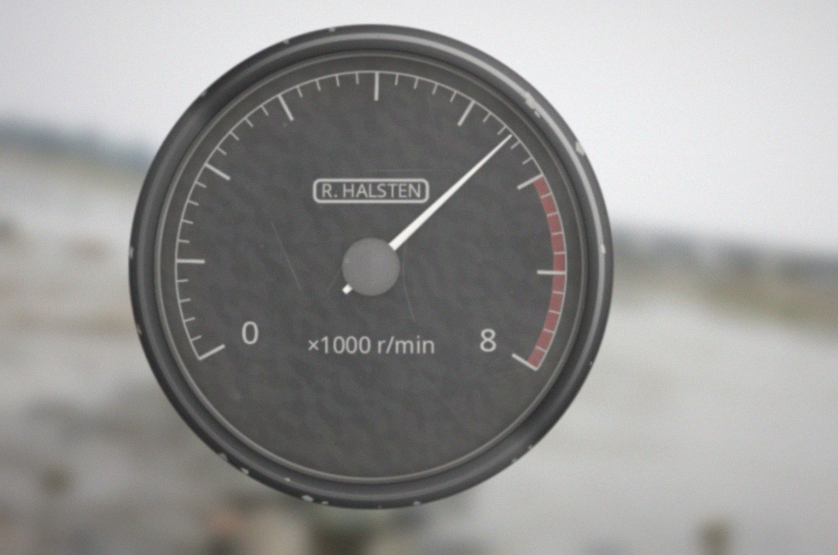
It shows 5500 rpm
